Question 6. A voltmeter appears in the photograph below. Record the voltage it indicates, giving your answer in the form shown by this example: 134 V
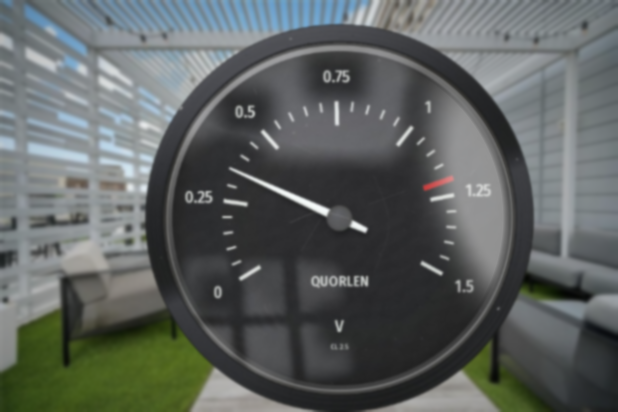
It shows 0.35 V
